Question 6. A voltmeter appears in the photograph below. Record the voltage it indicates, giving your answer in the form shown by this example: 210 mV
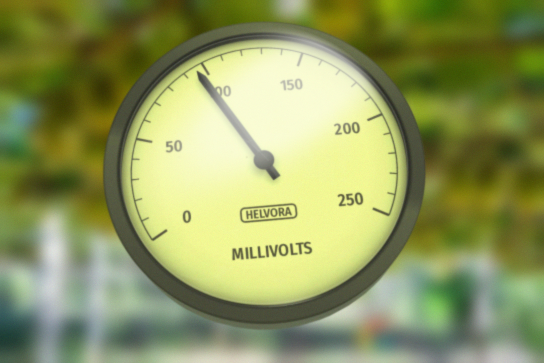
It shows 95 mV
